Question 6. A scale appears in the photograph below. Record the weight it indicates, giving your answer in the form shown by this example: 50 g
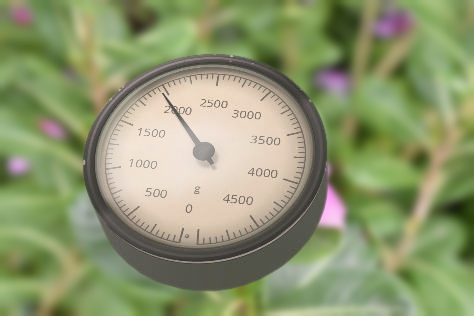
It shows 1950 g
